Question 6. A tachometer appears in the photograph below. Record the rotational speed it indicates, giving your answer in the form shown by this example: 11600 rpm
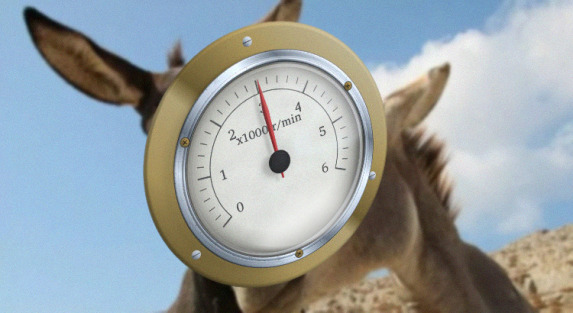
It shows 3000 rpm
